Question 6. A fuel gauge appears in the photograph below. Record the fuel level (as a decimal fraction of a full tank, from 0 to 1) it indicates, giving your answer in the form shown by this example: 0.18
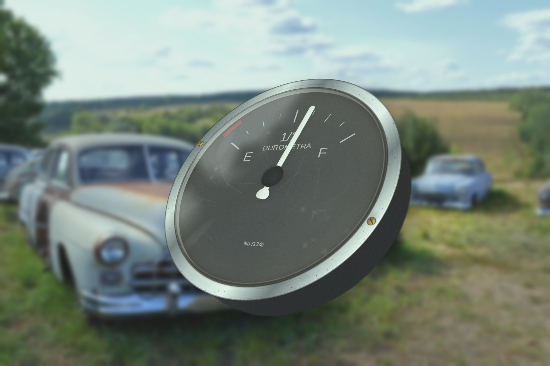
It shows 0.625
